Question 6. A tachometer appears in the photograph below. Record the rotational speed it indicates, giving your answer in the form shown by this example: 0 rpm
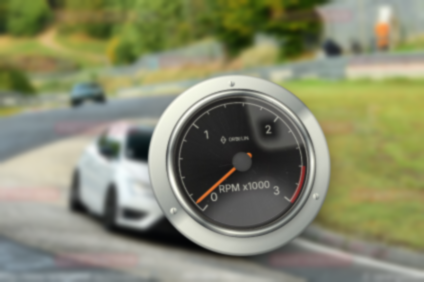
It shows 100 rpm
